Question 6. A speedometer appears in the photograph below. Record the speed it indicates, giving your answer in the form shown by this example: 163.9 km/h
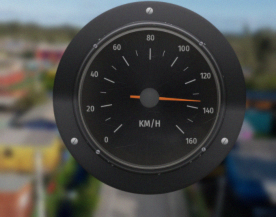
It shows 135 km/h
